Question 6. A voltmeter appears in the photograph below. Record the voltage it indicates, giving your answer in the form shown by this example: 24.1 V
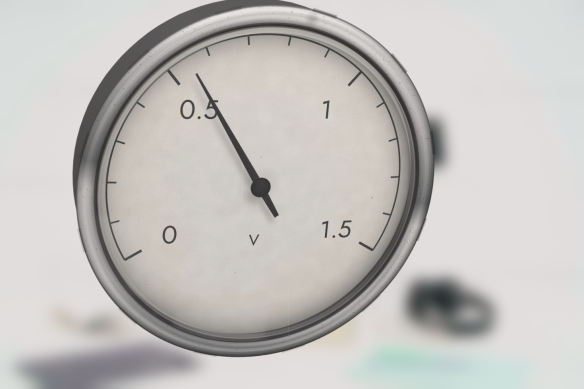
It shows 0.55 V
